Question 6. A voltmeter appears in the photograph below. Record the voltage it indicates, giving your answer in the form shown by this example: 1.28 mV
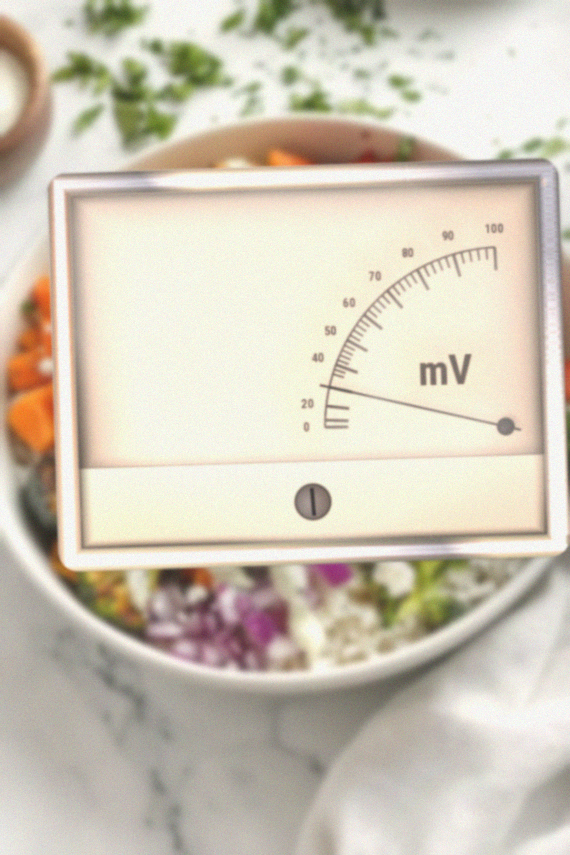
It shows 30 mV
